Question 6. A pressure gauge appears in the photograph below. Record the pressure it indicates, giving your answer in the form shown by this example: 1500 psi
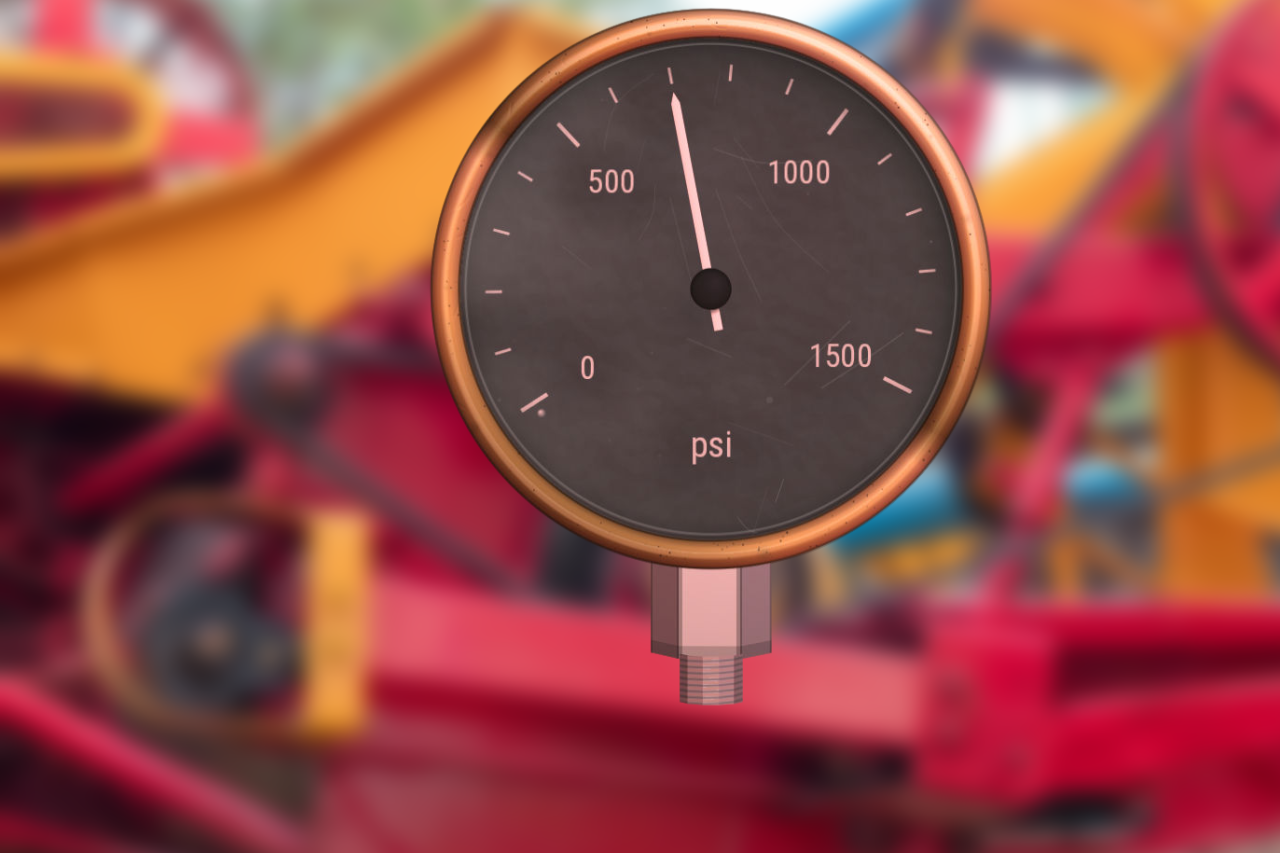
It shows 700 psi
